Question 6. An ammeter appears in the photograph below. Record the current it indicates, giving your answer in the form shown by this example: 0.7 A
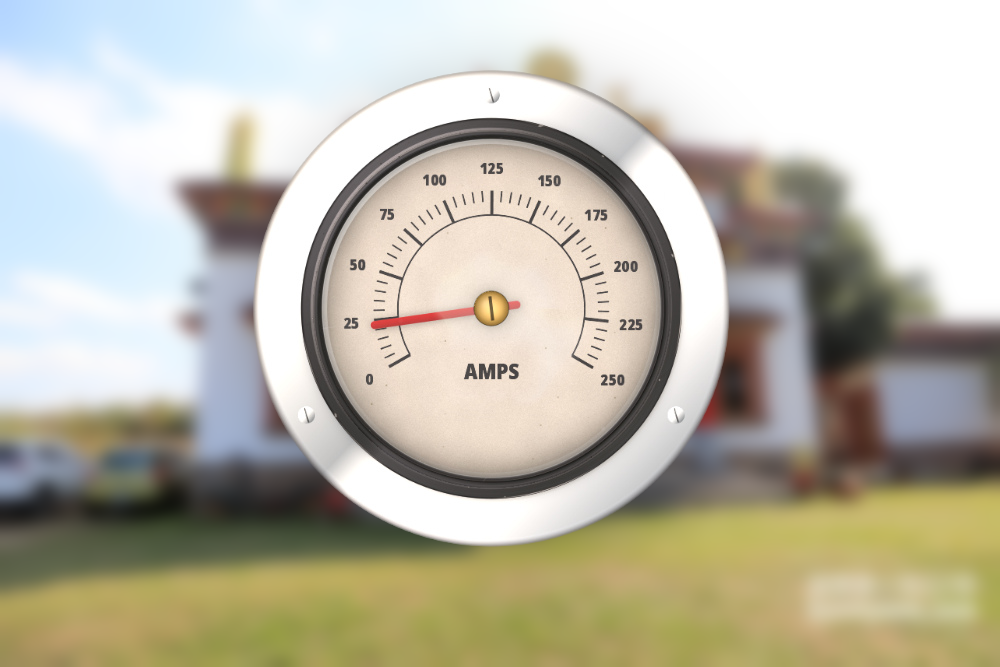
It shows 22.5 A
